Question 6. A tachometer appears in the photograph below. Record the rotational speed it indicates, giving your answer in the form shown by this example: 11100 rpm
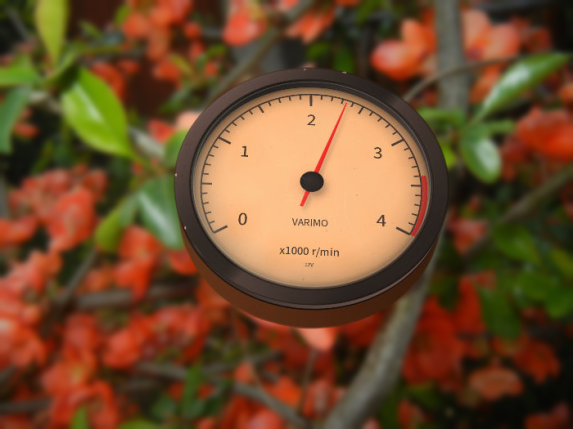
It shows 2350 rpm
